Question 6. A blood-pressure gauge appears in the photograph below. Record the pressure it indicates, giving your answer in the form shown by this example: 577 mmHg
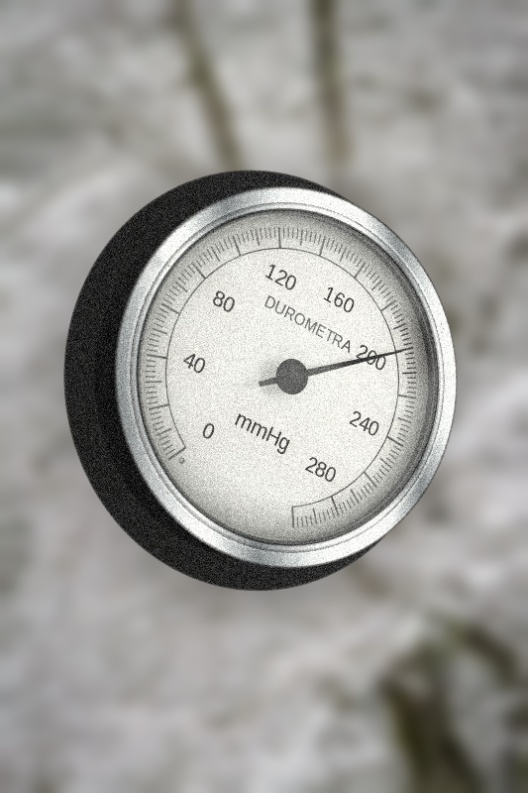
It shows 200 mmHg
